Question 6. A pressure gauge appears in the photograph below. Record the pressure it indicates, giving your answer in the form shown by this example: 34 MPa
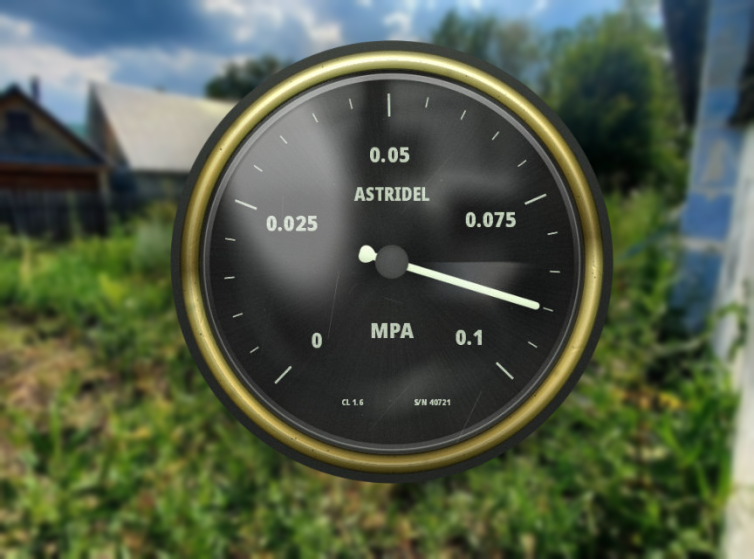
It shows 0.09 MPa
